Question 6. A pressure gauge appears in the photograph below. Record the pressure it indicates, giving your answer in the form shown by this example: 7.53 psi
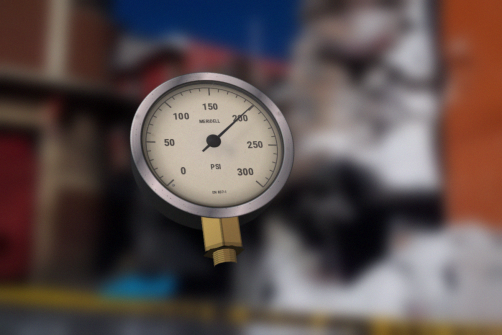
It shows 200 psi
